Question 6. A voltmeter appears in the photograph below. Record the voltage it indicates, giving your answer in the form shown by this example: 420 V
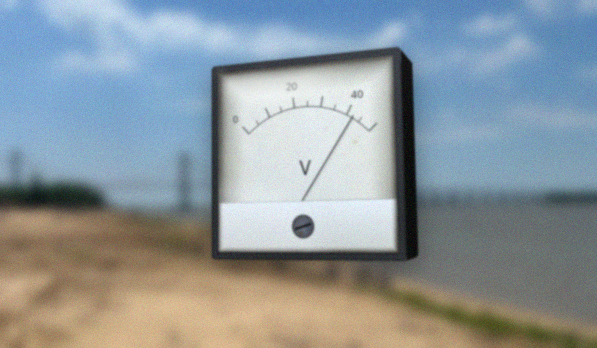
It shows 42.5 V
